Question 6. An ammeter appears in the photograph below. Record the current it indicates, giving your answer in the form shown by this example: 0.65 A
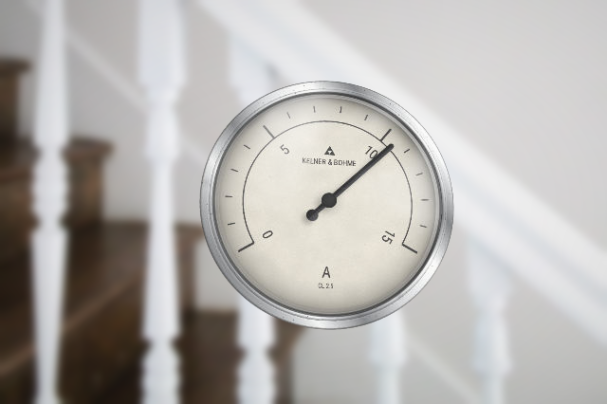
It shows 10.5 A
